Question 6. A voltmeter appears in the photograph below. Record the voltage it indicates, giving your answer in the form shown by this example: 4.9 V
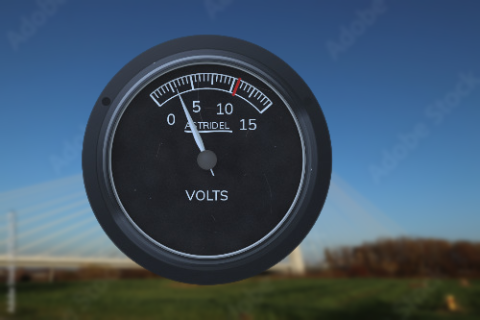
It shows 3 V
